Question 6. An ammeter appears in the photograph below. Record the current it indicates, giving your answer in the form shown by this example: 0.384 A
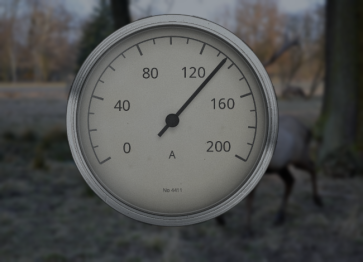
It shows 135 A
